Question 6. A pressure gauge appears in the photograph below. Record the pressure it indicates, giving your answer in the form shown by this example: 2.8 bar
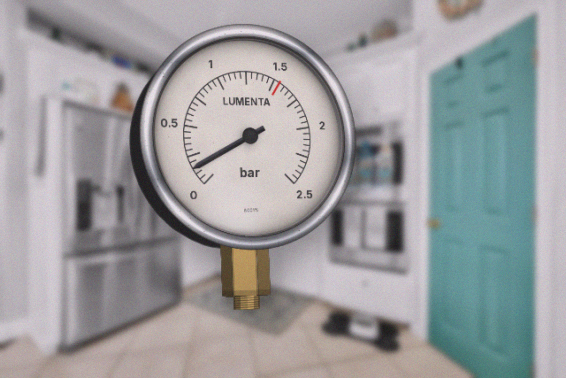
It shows 0.15 bar
